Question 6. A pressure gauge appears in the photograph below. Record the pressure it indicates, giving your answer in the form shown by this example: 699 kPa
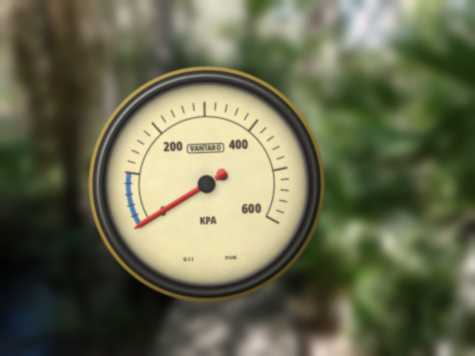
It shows 0 kPa
